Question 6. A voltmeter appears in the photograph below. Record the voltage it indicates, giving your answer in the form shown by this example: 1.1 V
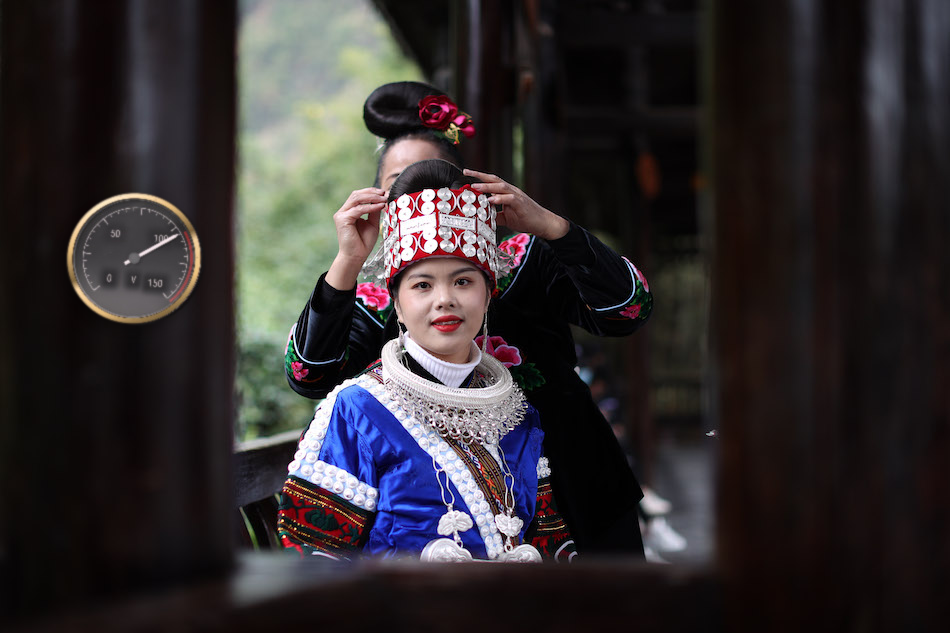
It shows 105 V
